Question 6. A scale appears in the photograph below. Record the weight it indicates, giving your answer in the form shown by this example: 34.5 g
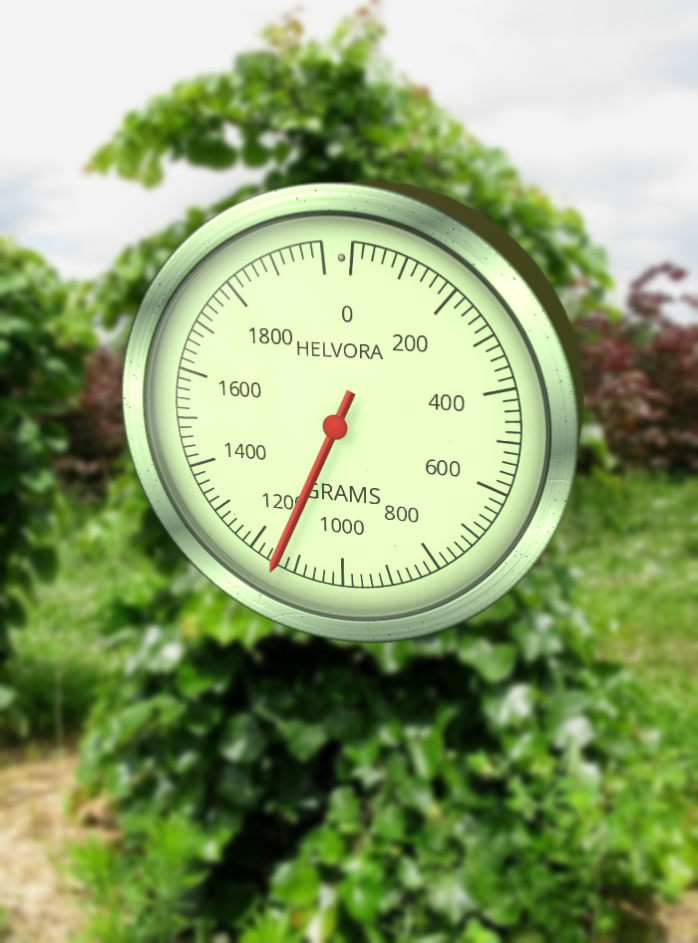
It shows 1140 g
